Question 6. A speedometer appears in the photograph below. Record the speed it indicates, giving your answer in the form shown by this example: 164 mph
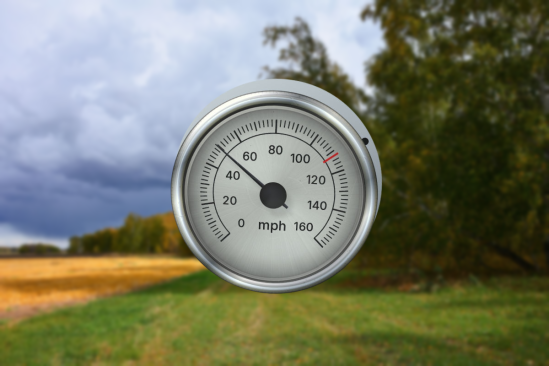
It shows 50 mph
